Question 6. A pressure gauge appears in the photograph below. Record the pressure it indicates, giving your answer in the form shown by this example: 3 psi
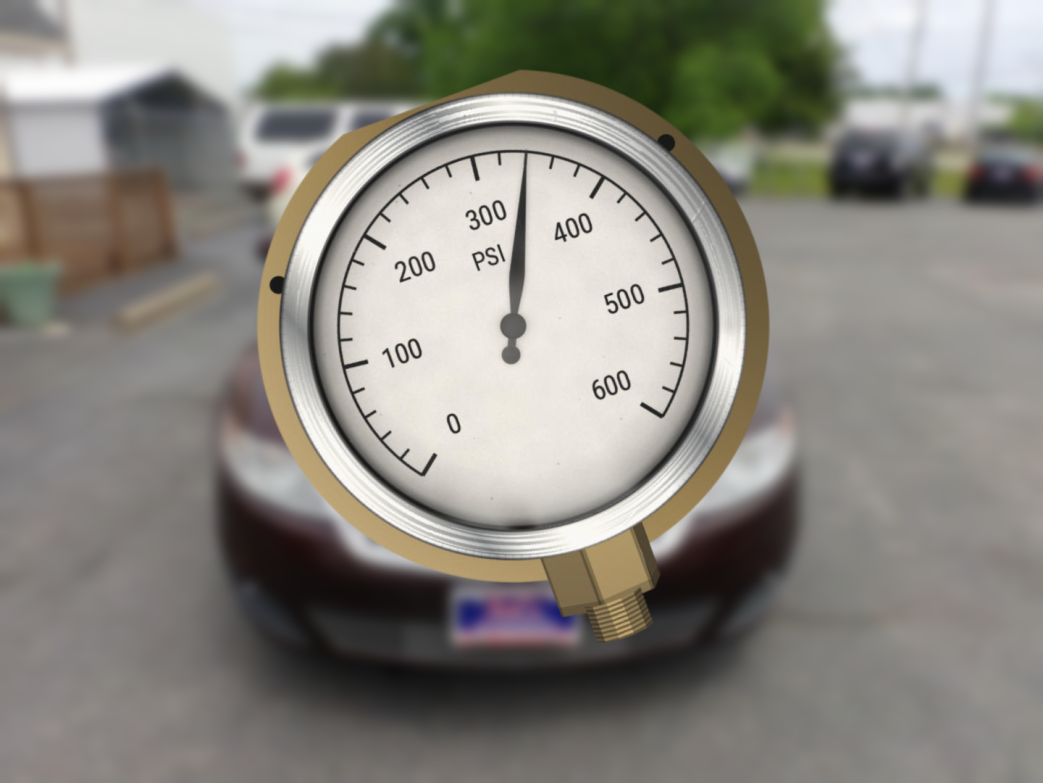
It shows 340 psi
